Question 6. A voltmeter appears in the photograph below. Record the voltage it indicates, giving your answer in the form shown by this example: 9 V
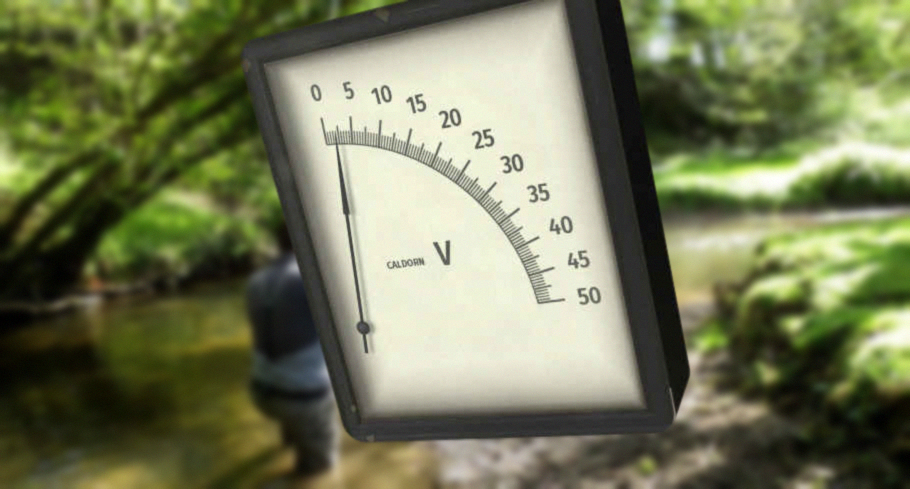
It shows 2.5 V
